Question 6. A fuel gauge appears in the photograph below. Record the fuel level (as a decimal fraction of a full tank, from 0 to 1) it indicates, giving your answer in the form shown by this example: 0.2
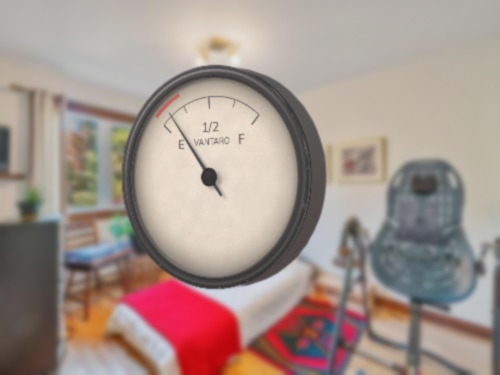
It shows 0.125
